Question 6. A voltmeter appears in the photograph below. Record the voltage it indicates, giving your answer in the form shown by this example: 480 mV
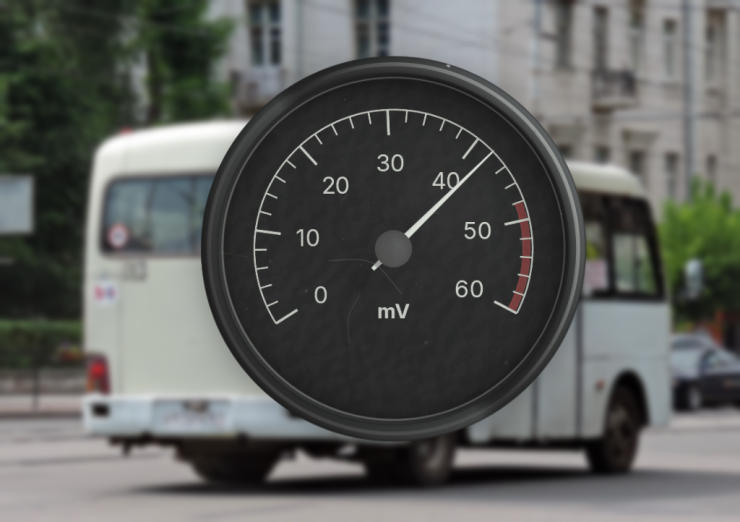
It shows 42 mV
